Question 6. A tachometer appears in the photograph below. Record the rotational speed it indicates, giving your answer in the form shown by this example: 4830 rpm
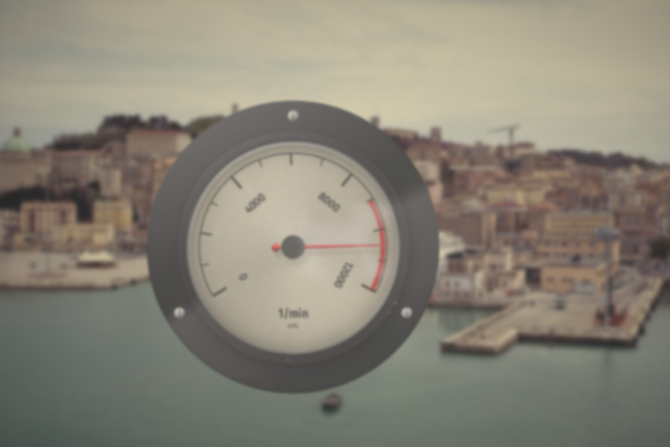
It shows 10500 rpm
